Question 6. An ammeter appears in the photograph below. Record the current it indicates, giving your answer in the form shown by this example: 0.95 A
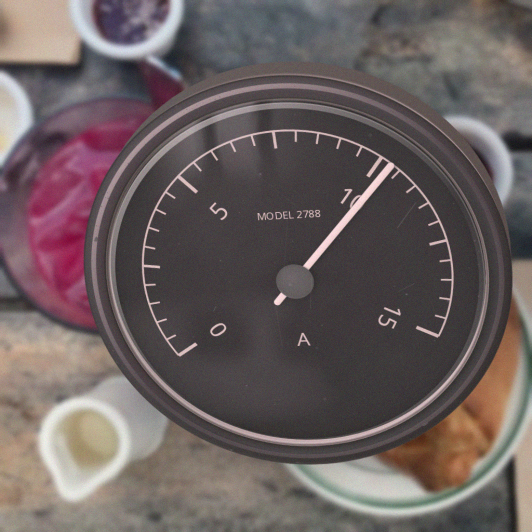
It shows 10.25 A
